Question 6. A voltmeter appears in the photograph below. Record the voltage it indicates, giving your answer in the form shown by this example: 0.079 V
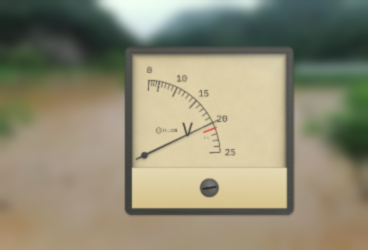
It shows 20 V
